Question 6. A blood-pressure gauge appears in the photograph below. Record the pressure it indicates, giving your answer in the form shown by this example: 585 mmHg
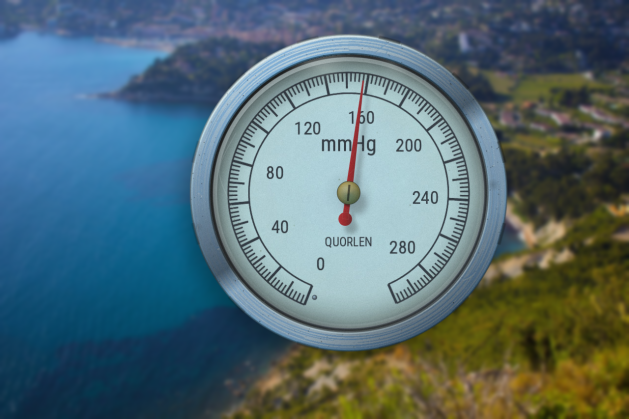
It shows 158 mmHg
